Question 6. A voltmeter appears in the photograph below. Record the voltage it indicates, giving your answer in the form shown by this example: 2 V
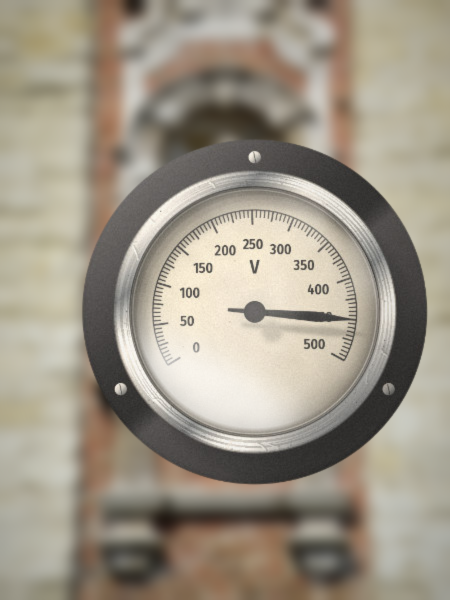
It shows 450 V
